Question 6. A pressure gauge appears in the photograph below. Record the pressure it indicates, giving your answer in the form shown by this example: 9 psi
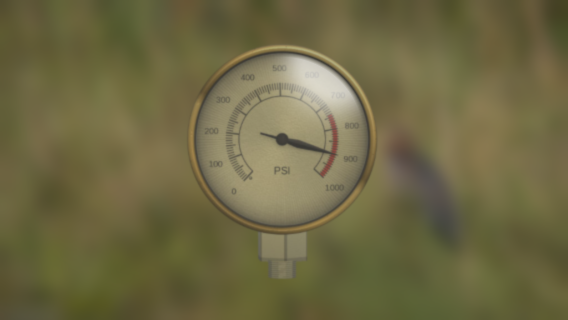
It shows 900 psi
